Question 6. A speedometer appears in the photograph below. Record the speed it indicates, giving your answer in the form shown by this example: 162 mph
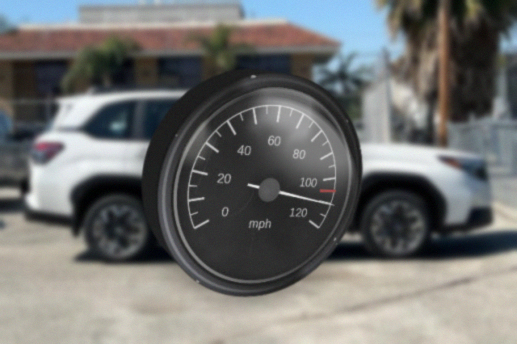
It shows 110 mph
